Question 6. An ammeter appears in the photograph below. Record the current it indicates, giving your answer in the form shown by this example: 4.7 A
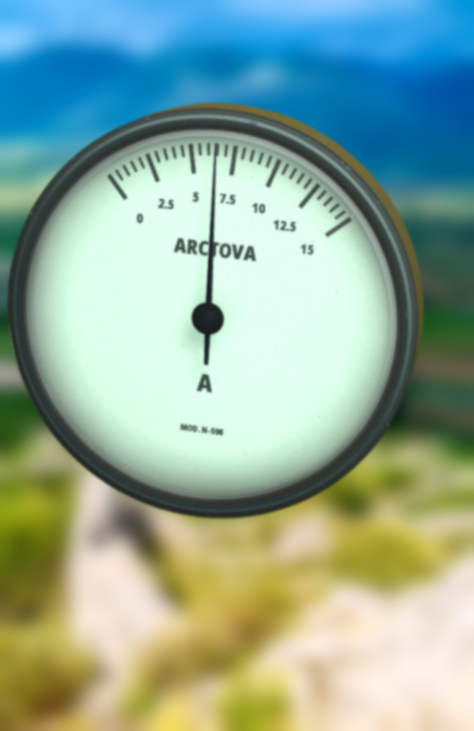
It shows 6.5 A
